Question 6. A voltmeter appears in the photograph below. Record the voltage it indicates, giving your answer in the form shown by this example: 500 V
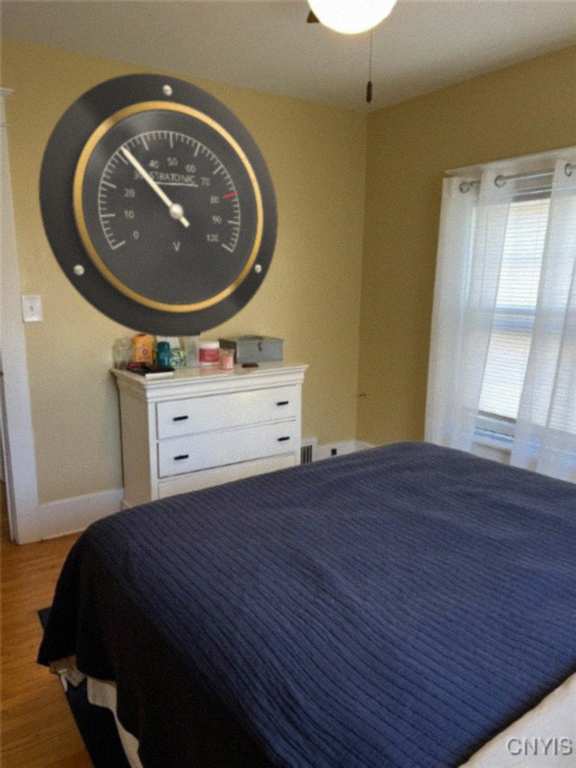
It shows 32 V
